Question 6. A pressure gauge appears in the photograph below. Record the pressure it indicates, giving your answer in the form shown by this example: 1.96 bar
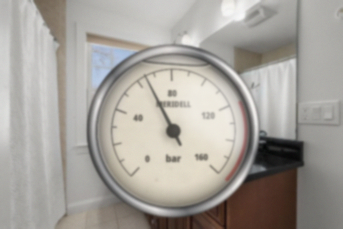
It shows 65 bar
